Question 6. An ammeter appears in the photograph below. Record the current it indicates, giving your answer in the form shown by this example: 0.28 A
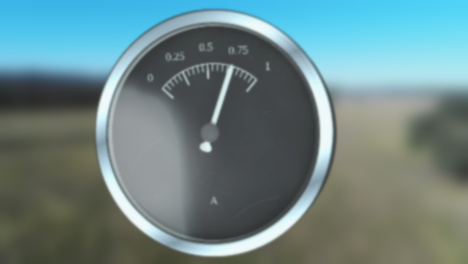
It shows 0.75 A
